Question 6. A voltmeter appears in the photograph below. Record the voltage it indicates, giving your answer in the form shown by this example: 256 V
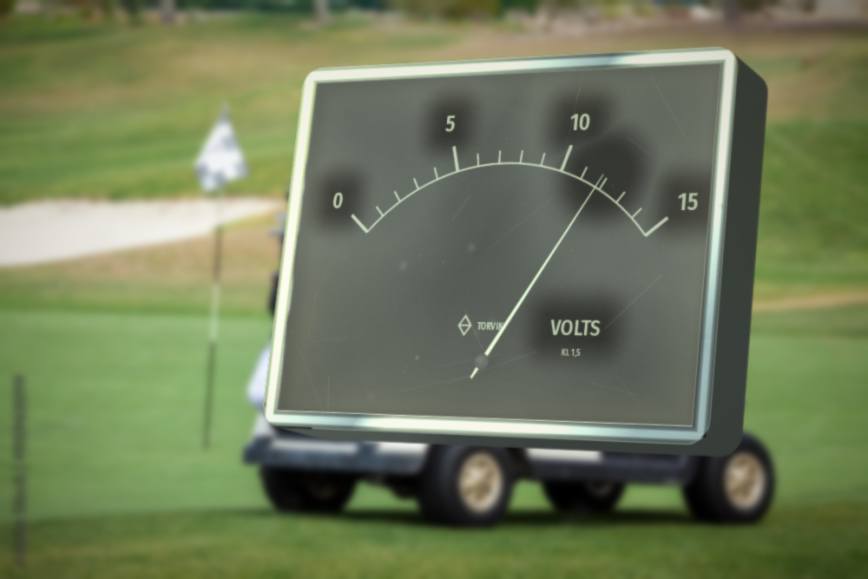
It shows 12 V
